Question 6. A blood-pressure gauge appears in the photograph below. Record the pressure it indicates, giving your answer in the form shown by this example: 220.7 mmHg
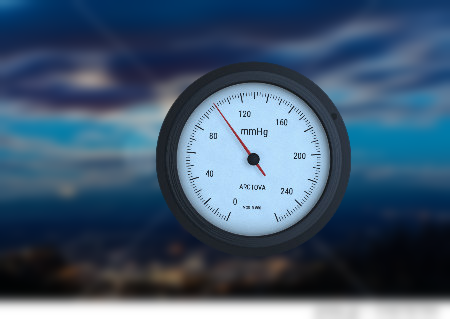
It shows 100 mmHg
